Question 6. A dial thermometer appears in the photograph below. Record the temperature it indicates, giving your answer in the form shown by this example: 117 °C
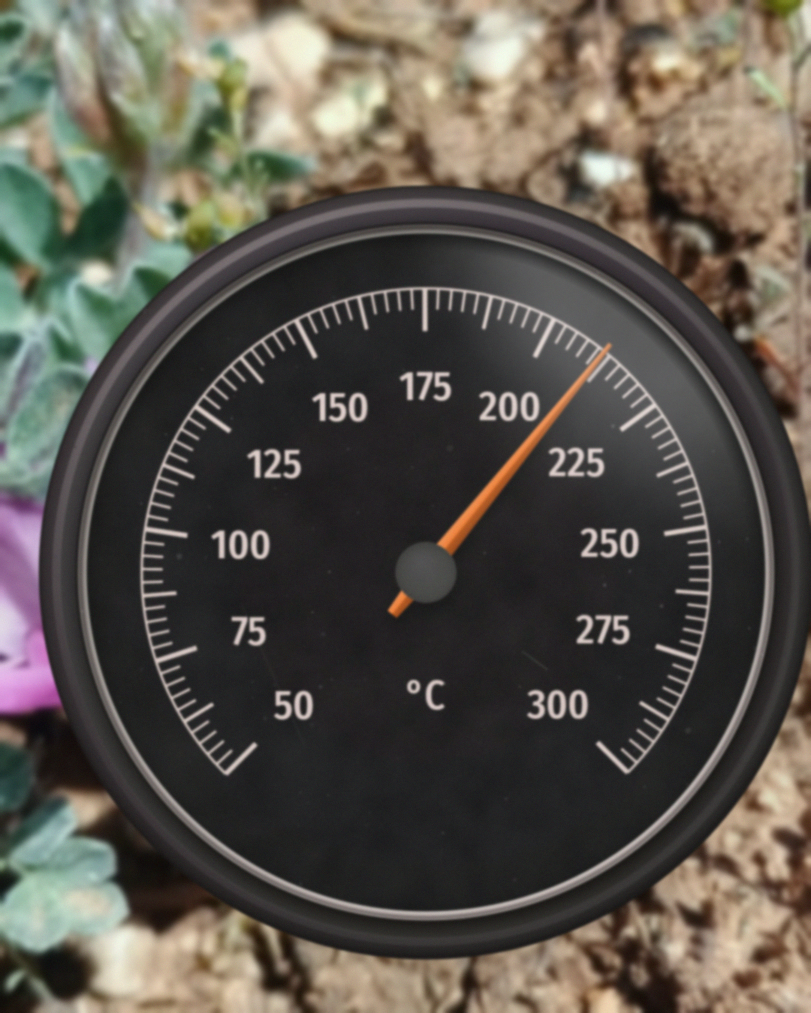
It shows 211.25 °C
